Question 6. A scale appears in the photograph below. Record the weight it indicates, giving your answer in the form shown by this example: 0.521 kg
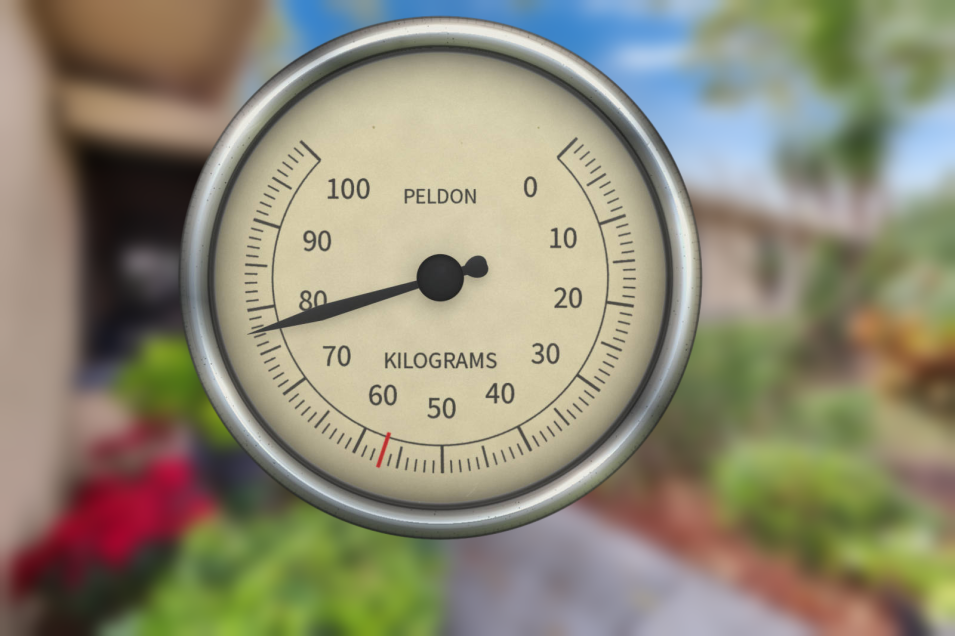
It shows 77.5 kg
